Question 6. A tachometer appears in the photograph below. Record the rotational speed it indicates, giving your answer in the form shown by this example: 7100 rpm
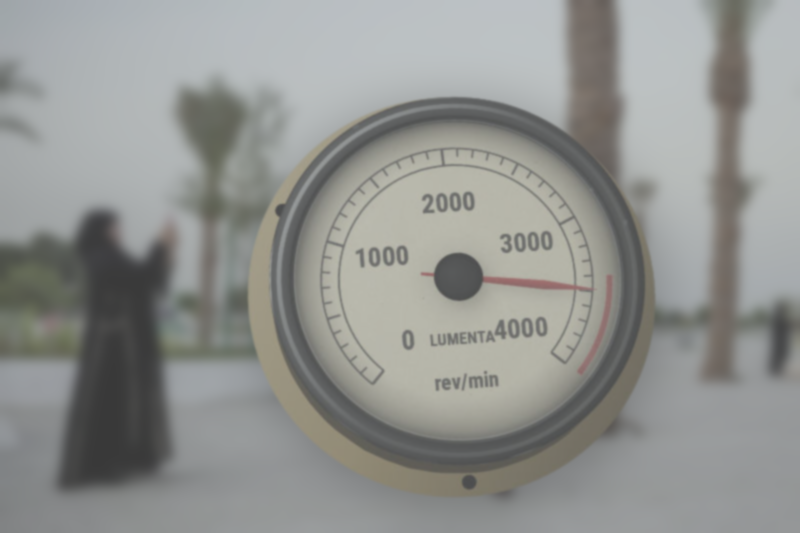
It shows 3500 rpm
